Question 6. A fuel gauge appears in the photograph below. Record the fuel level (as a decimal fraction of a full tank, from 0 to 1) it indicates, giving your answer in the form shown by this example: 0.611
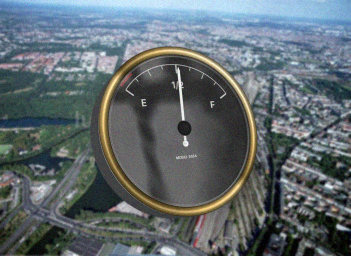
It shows 0.5
